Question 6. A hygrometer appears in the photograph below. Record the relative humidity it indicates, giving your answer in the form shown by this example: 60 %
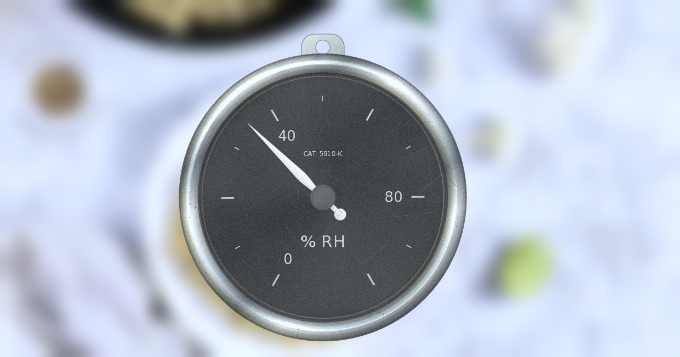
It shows 35 %
